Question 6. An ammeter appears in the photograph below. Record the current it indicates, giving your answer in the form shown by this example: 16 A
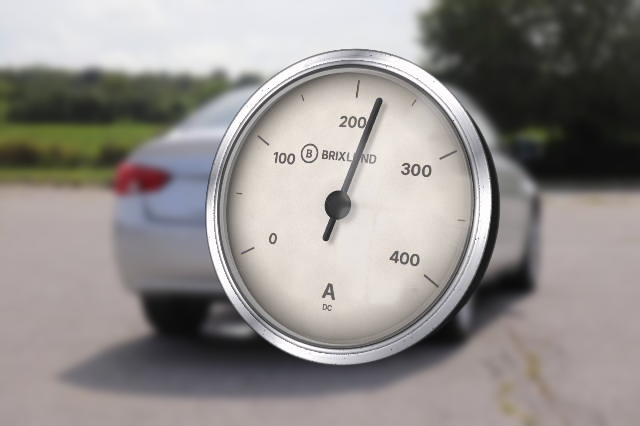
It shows 225 A
